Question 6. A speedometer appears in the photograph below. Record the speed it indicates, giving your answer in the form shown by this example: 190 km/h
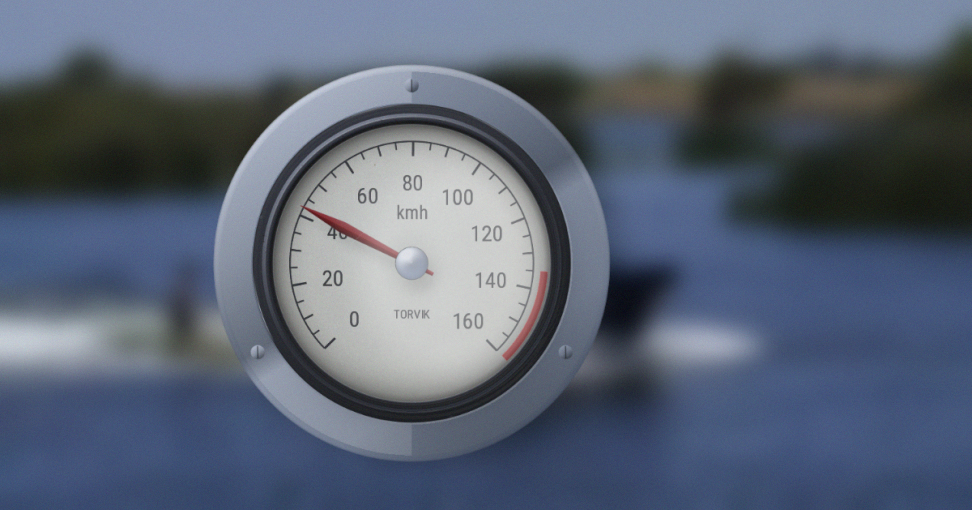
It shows 42.5 km/h
